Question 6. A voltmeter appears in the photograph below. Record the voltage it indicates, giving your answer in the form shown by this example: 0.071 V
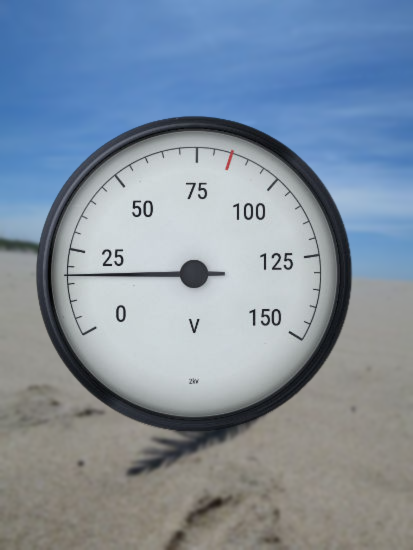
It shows 17.5 V
